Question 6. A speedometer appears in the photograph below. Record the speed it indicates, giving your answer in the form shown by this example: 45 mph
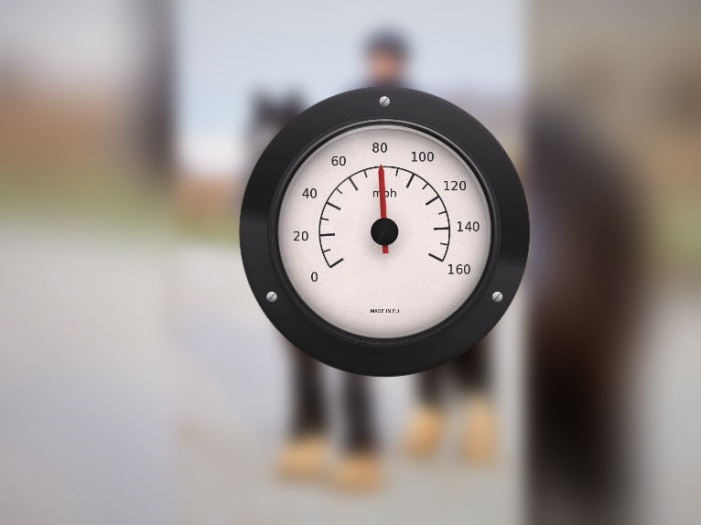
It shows 80 mph
